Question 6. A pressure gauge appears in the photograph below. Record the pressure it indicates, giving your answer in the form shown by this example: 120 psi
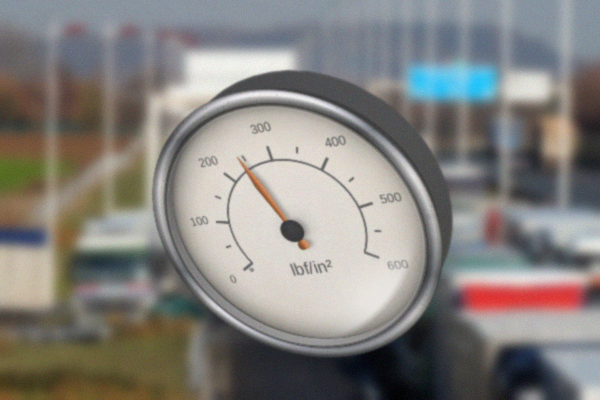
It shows 250 psi
